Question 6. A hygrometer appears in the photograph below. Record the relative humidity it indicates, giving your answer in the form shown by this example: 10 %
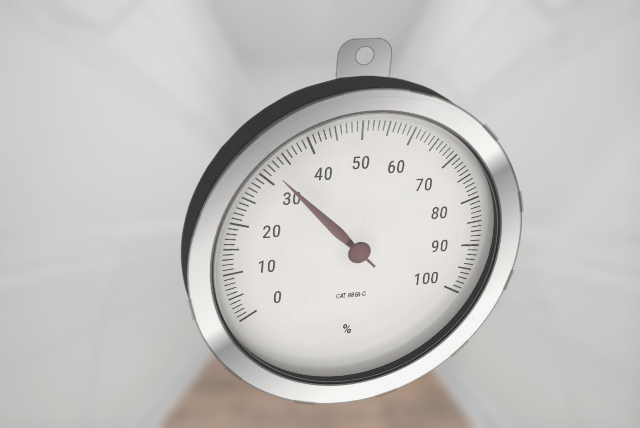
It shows 32 %
